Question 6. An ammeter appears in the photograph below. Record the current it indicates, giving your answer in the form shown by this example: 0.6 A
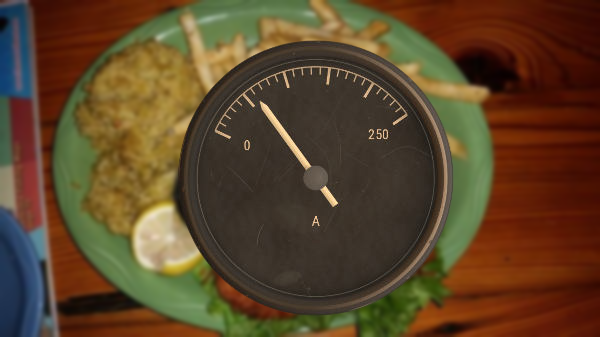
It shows 60 A
